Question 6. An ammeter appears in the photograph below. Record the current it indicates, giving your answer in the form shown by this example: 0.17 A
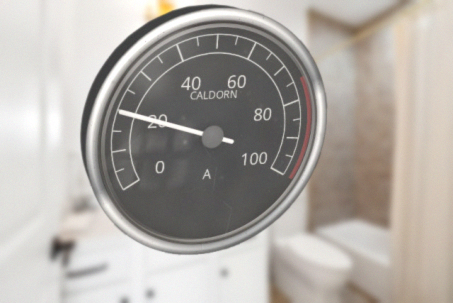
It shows 20 A
